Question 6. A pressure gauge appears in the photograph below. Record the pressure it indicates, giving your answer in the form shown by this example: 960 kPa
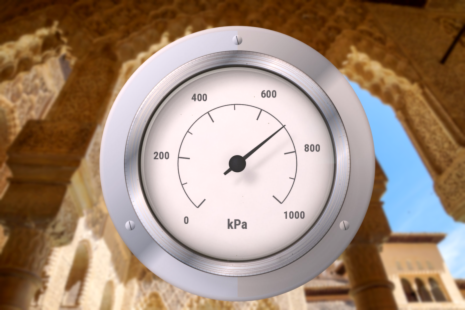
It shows 700 kPa
